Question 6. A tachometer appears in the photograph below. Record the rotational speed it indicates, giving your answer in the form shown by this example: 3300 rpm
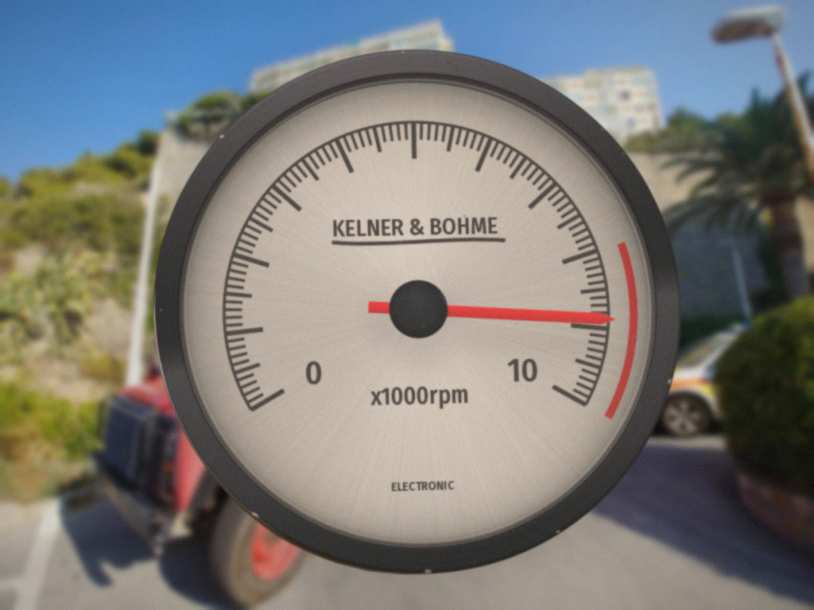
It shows 8900 rpm
